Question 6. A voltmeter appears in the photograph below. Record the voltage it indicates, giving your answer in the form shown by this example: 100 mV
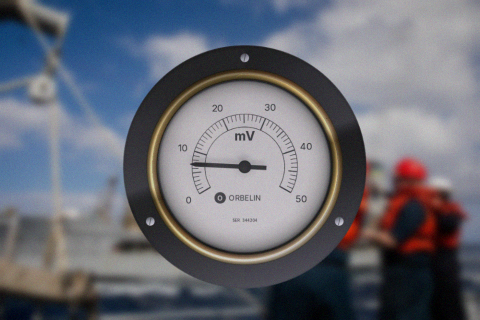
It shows 7 mV
